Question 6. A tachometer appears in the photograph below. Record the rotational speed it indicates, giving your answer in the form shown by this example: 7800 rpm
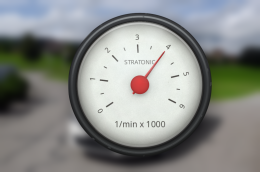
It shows 4000 rpm
